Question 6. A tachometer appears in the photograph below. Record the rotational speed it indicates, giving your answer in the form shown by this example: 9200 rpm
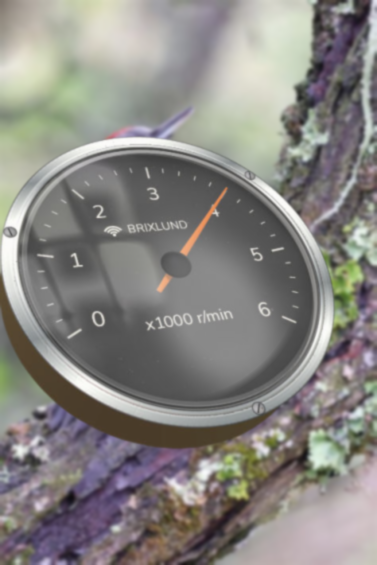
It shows 4000 rpm
